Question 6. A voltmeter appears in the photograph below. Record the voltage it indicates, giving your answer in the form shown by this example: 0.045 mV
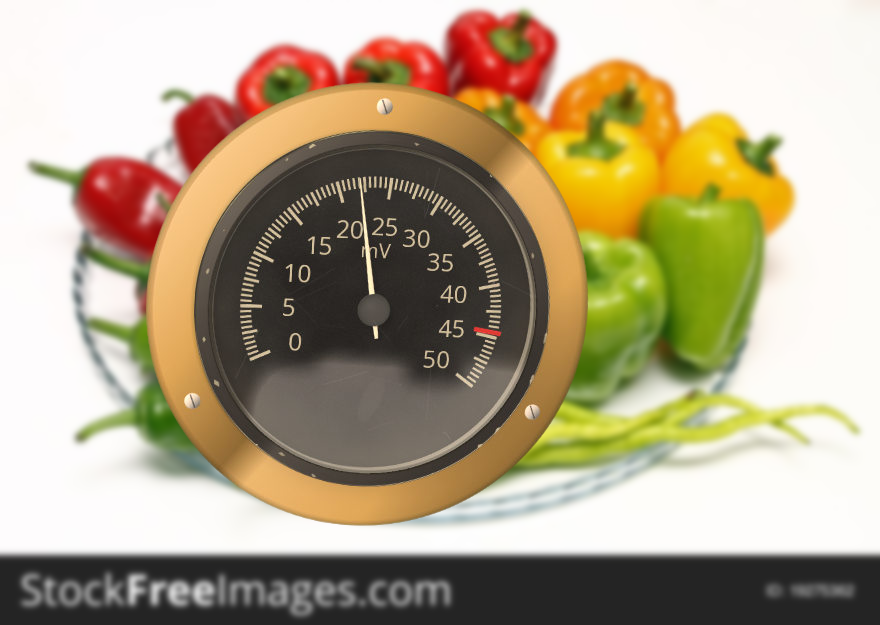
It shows 22 mV
